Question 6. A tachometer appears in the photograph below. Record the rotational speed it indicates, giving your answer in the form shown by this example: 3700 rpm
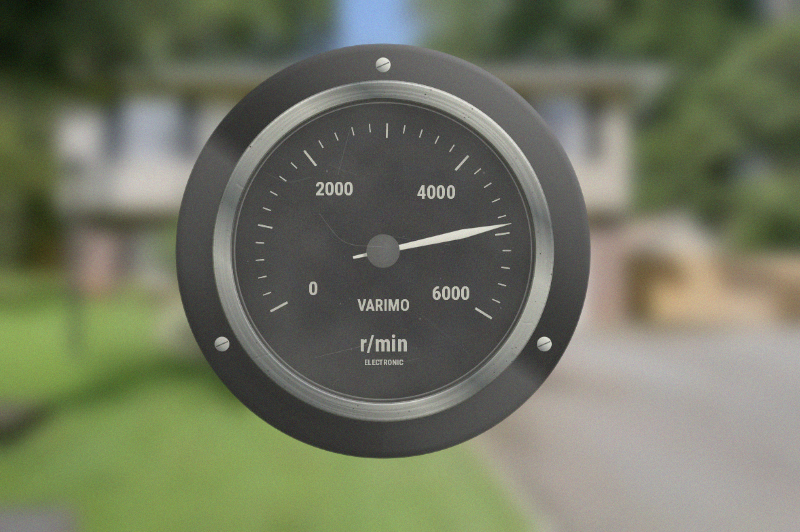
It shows 4900 rpm
